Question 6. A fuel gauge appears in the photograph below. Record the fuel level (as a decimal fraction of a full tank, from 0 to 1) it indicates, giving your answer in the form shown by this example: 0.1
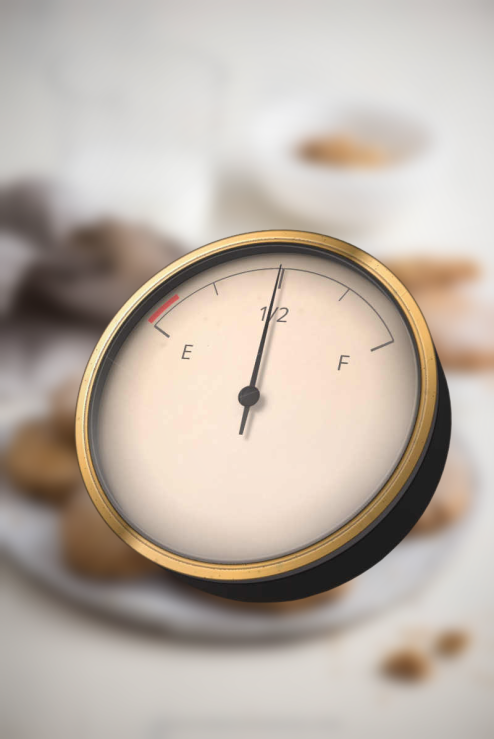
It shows 0.5
